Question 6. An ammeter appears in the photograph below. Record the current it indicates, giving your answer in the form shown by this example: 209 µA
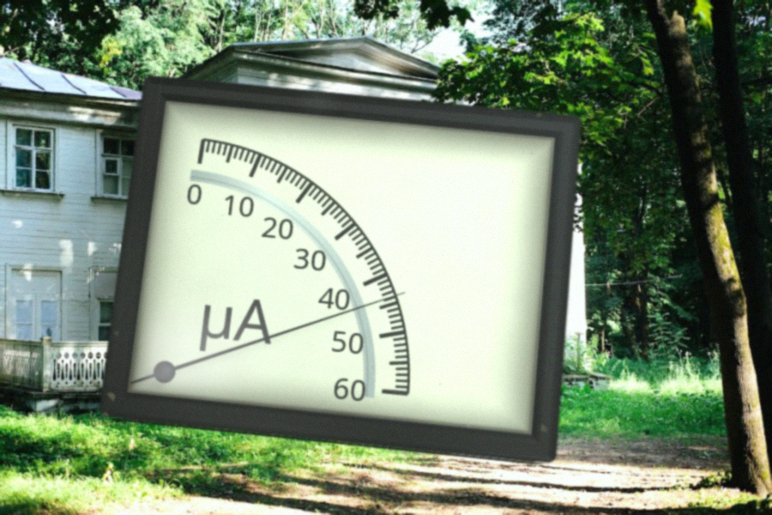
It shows 44 µA
